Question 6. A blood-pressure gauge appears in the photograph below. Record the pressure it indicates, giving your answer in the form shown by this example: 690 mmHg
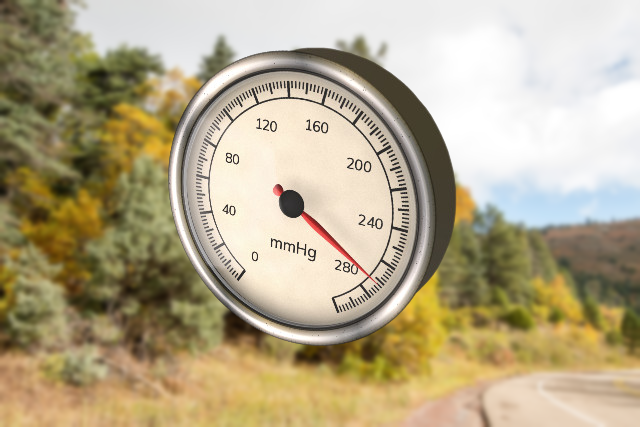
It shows 270 mmHg
